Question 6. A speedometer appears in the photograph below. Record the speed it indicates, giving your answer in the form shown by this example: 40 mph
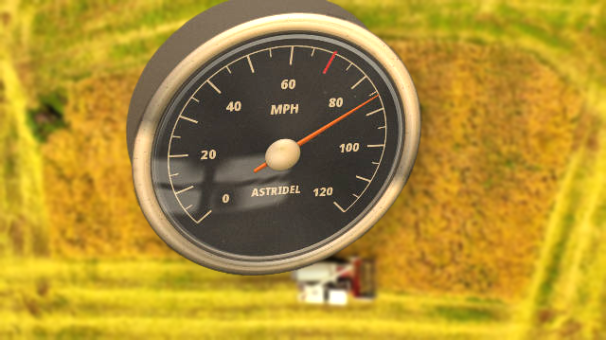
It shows 85 mph
